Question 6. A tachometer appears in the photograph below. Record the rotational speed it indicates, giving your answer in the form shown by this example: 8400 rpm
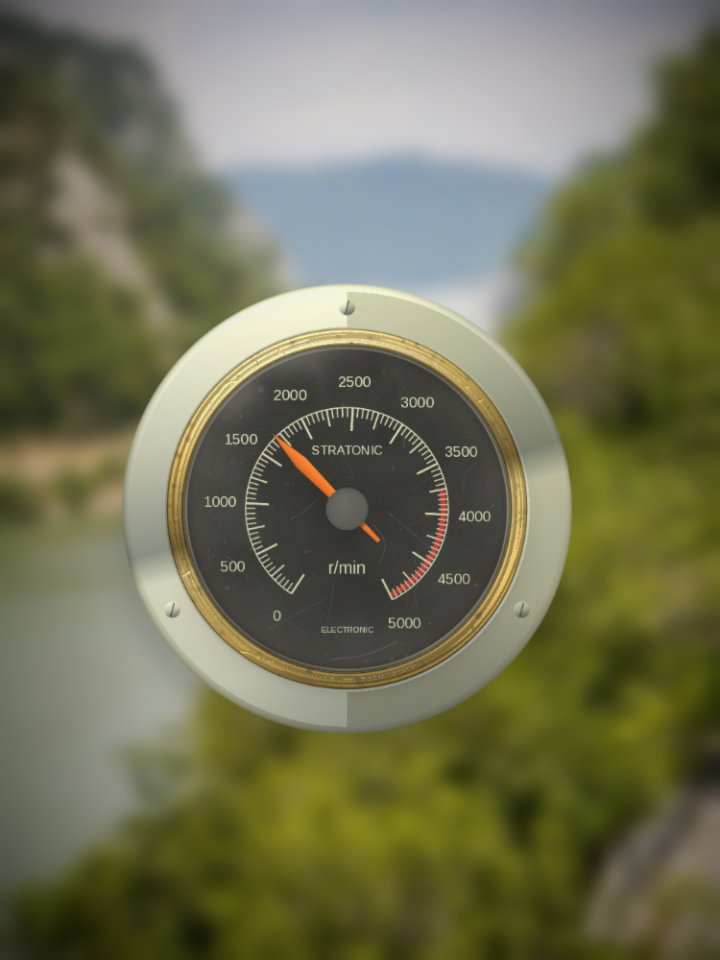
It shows 1700 rpm
